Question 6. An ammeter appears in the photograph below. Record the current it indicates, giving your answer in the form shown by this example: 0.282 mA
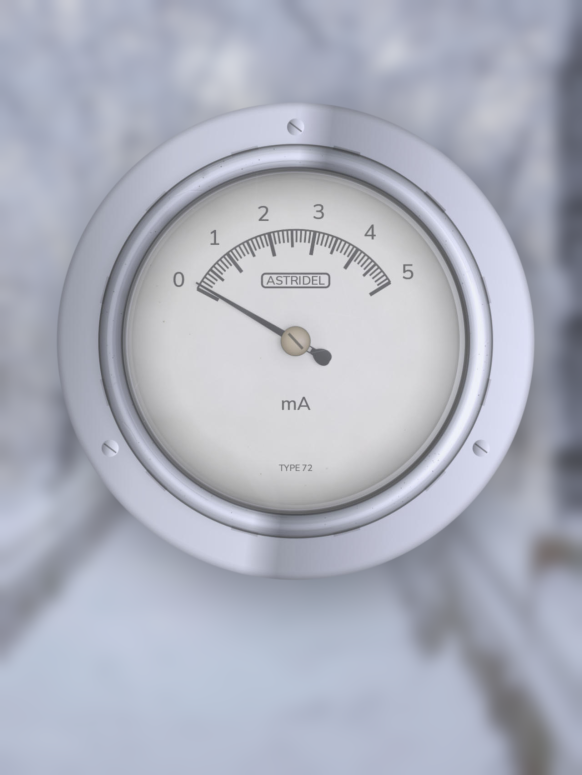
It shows 0.1 mA
